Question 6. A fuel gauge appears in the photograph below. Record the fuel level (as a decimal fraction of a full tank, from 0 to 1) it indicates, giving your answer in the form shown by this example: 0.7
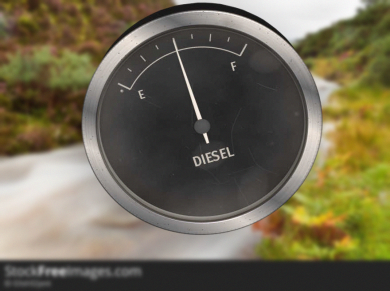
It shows 0.5
